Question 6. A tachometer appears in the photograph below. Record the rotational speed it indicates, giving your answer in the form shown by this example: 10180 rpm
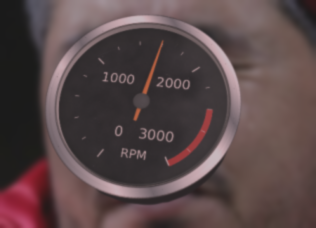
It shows 1600 rpm
